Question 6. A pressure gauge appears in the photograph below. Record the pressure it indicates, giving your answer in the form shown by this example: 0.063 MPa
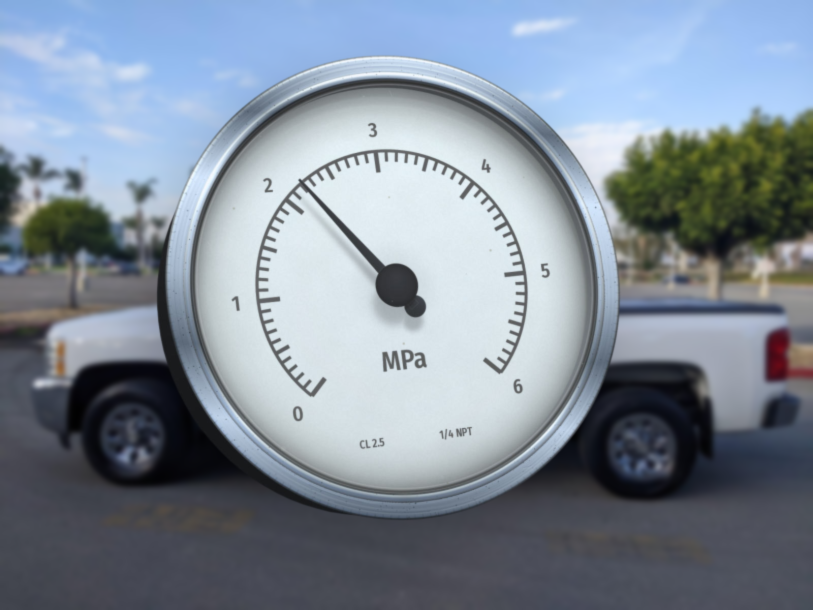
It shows 2.2 MPa
